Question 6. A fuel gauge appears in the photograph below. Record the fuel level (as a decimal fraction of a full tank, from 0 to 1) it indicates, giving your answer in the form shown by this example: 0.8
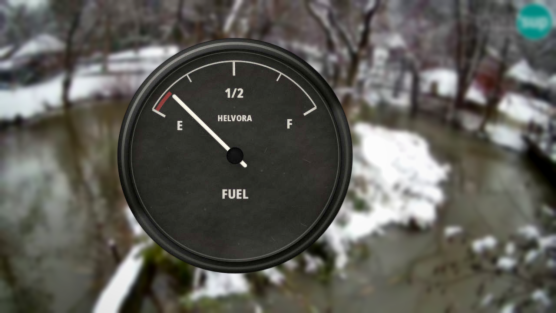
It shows 0.125
